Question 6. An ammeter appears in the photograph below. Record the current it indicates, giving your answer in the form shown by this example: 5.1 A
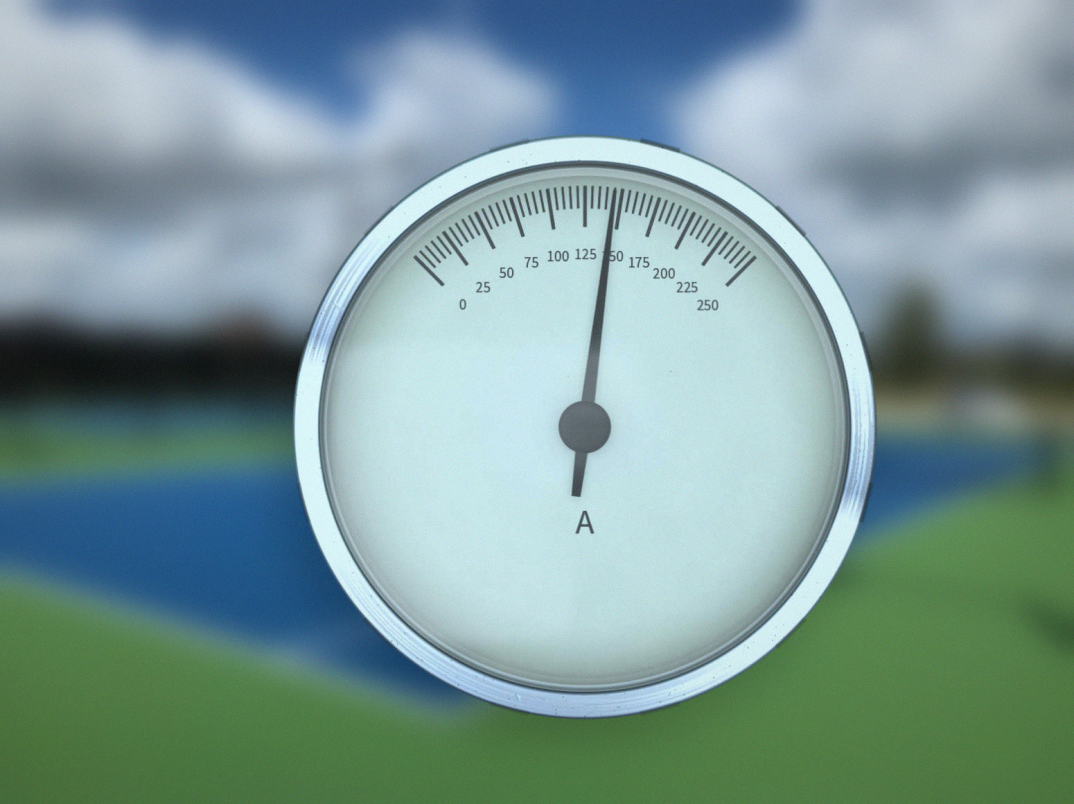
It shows 145 A
